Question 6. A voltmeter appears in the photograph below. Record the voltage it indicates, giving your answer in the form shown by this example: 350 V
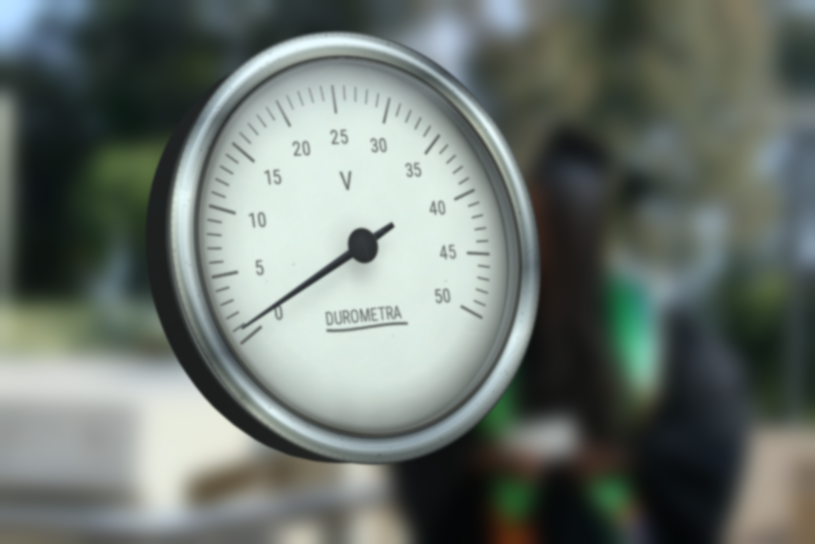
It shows 1 V
